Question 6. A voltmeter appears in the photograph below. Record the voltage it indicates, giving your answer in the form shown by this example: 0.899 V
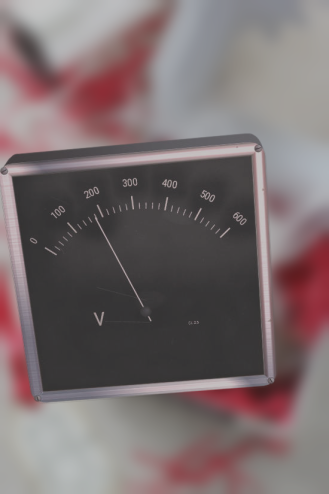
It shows 180 V
